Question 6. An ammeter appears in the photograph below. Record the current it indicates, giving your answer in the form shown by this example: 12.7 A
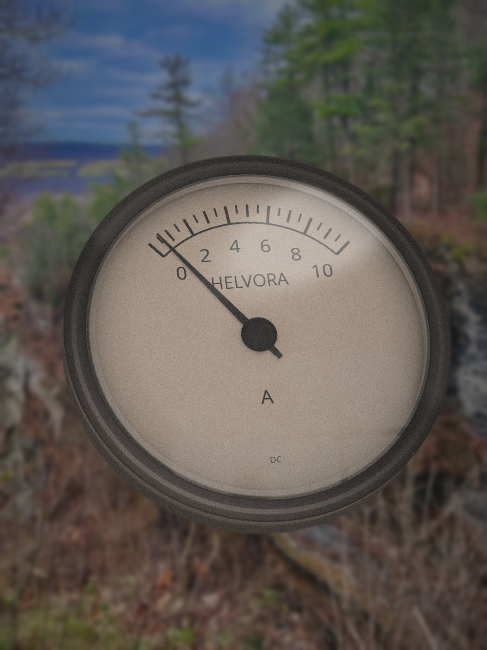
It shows 0.5 A
